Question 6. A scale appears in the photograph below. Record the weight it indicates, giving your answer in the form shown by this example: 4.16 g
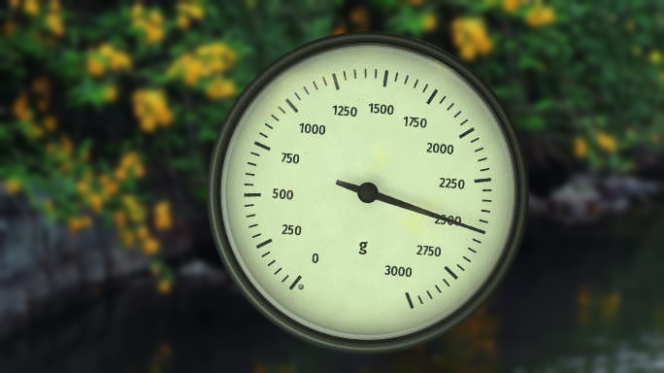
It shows 2500 g
